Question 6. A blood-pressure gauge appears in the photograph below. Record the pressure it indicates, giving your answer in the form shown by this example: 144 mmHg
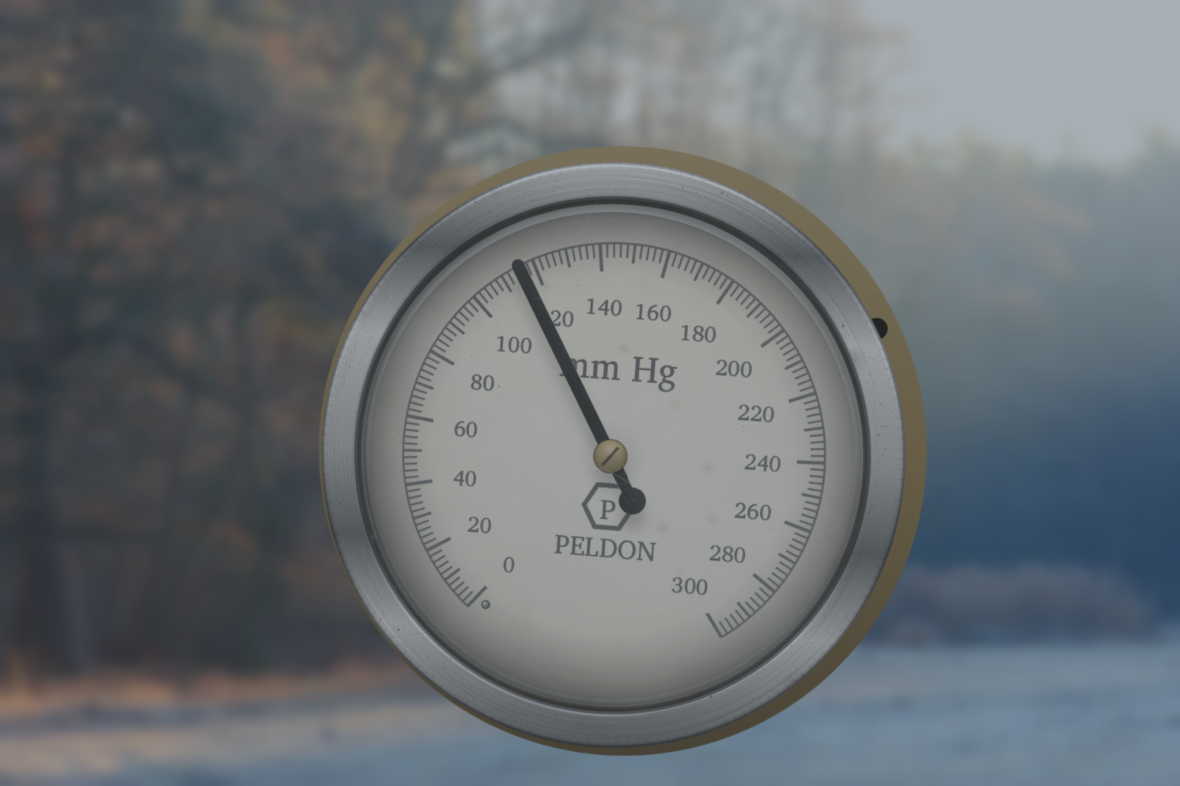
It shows 116 mmHg
